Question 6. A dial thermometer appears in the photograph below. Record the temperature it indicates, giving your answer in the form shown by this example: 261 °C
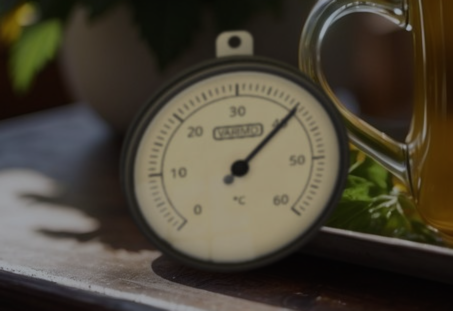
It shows 40 °C
